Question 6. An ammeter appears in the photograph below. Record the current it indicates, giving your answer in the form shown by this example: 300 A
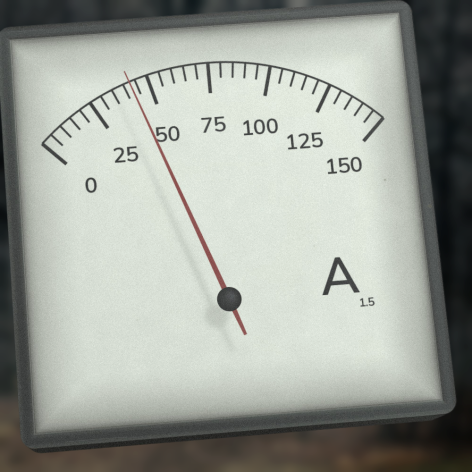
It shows 42.5 A
